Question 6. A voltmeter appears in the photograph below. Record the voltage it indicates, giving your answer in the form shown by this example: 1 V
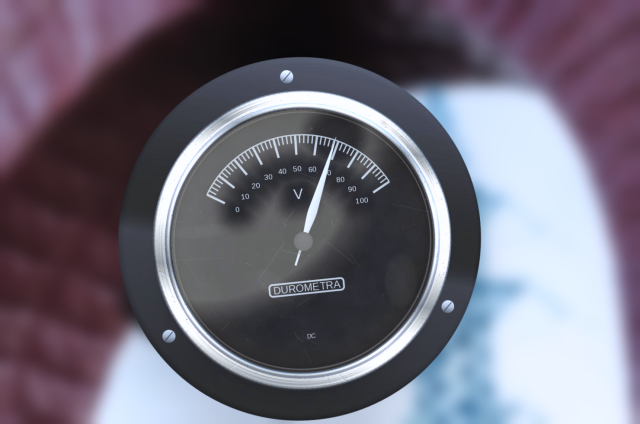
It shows 68 V
